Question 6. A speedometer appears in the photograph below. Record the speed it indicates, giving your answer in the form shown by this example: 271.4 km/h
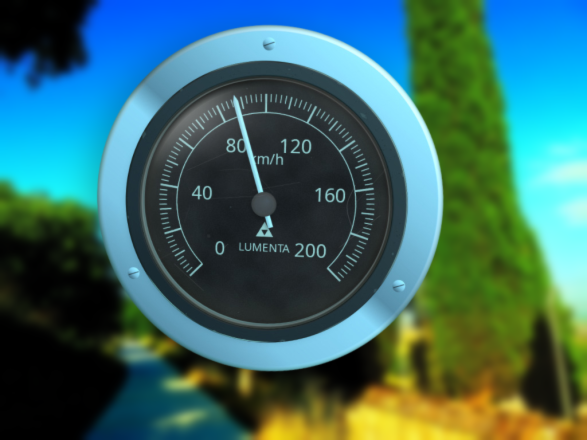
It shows 88 km/h
